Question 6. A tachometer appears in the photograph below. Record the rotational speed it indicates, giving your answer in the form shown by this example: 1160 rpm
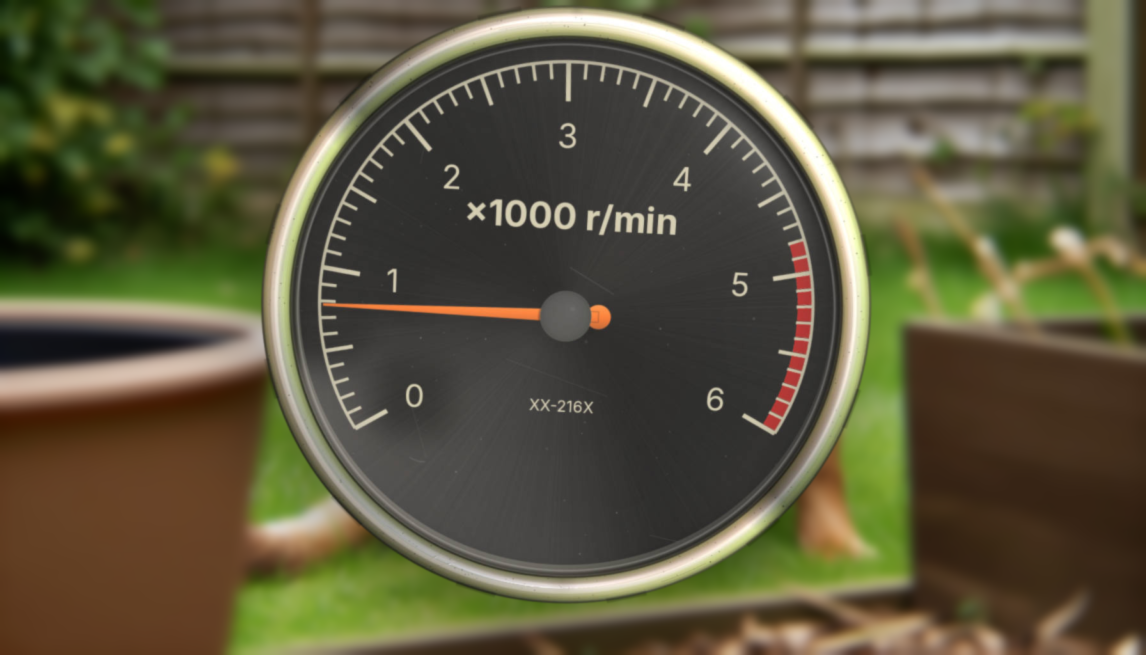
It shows 800 rpm
